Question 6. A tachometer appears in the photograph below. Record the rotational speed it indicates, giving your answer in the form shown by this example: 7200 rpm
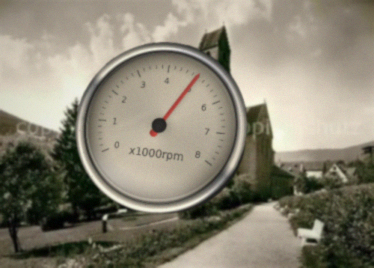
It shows 5000 rpm
